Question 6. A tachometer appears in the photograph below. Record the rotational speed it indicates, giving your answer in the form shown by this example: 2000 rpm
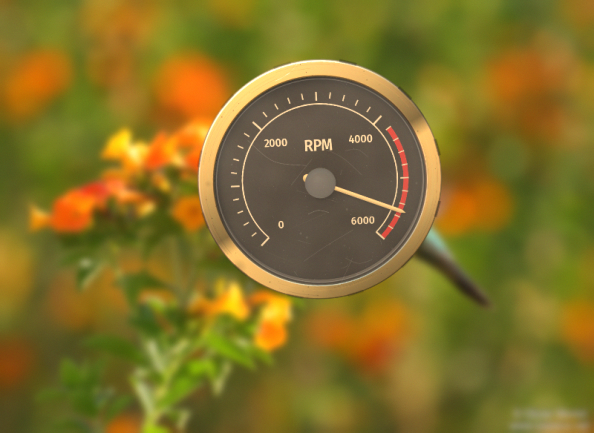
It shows 5500 rpm
